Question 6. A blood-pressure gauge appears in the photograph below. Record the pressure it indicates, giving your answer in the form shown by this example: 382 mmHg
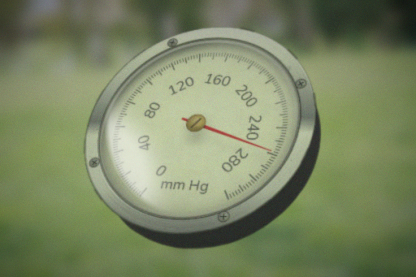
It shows 260 mmHg
